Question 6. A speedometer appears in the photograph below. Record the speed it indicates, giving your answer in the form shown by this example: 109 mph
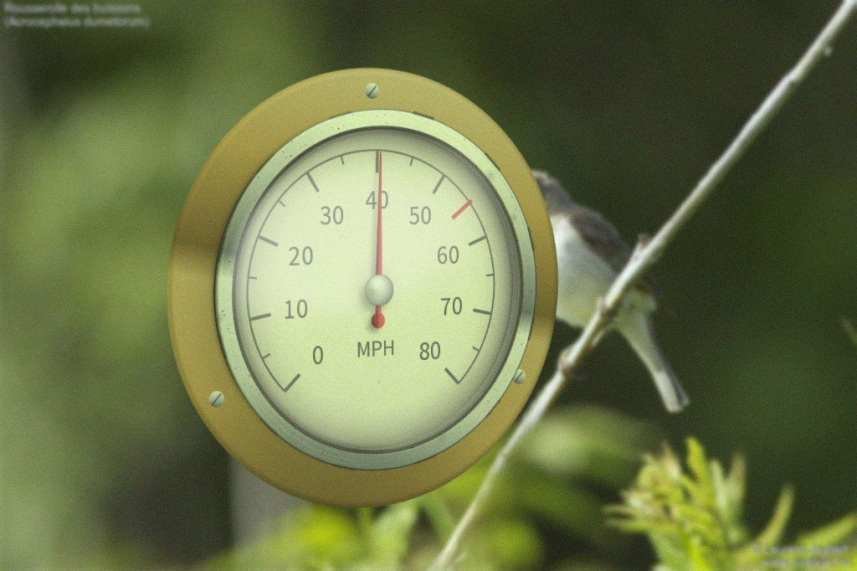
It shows 40 mph
